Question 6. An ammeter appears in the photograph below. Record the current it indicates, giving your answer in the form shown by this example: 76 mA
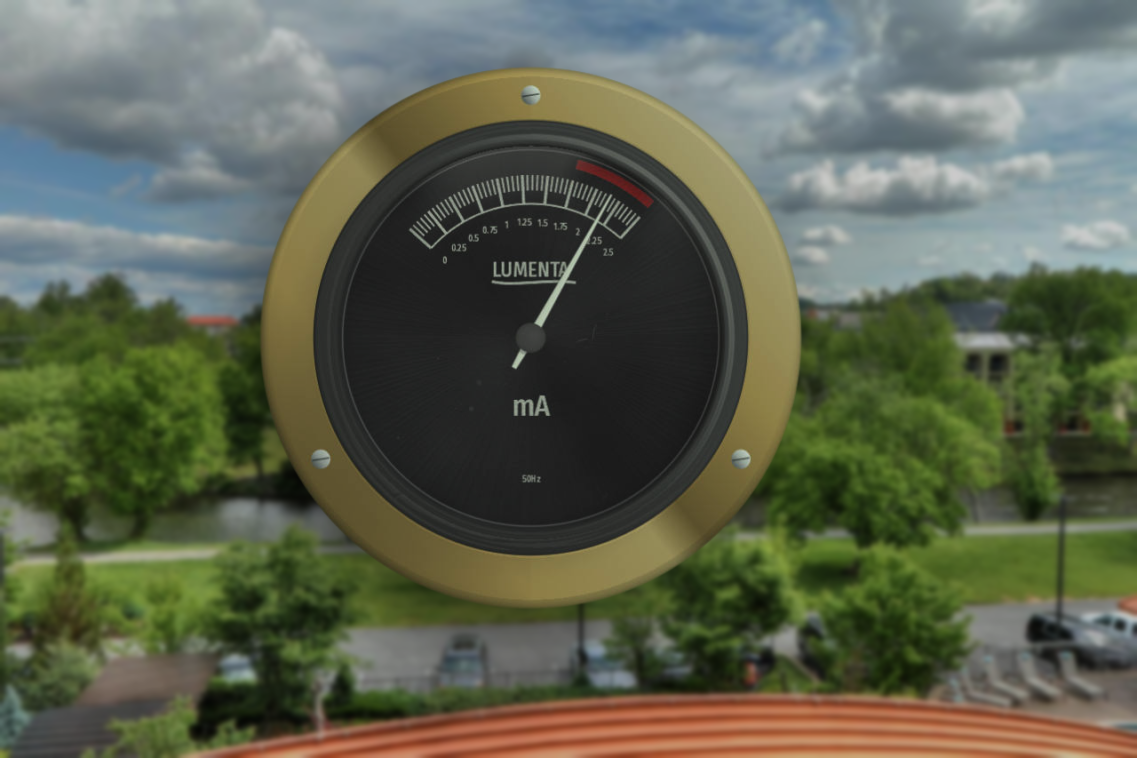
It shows 2.15 mA
